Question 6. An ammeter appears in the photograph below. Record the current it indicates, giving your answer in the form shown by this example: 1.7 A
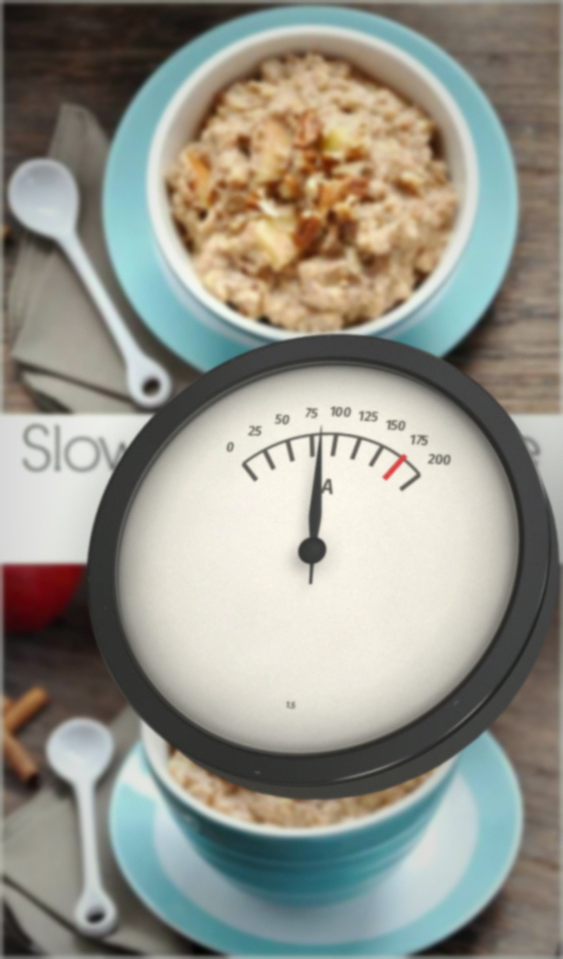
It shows 87.5 A
